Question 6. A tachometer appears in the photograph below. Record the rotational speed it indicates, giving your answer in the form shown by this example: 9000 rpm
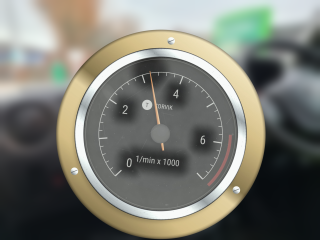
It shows 3200 rpm
